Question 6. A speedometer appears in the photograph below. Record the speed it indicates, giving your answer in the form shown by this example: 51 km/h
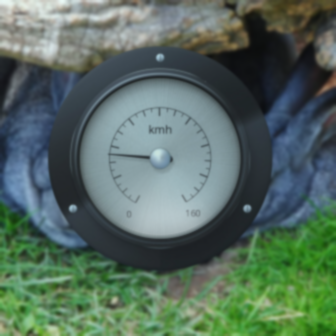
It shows 35 km/h
